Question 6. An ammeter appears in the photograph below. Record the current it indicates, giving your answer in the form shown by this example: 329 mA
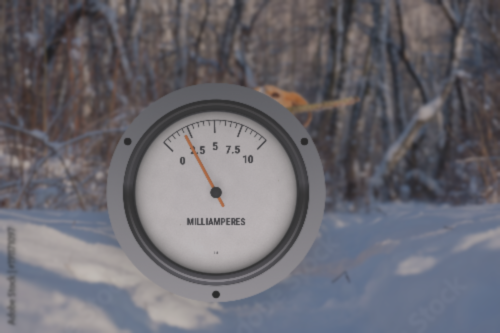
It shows 2 mA
